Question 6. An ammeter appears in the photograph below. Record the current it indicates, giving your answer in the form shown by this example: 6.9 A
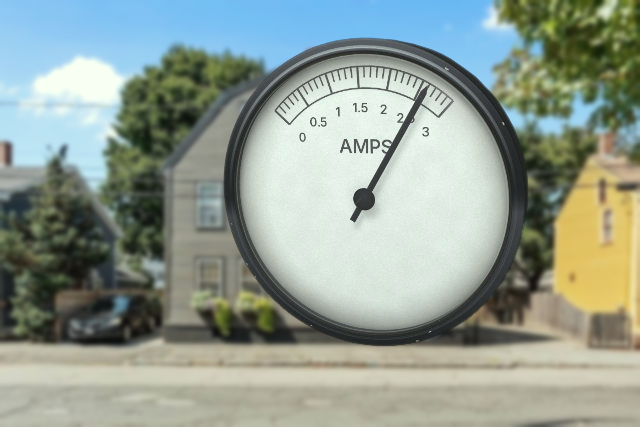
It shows 2.6 A
